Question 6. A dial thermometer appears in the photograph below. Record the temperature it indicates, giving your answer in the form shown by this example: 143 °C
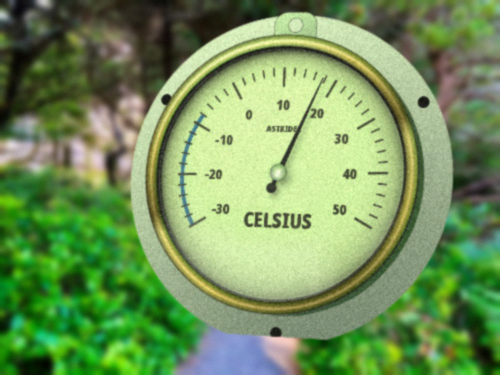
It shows 18 °C
